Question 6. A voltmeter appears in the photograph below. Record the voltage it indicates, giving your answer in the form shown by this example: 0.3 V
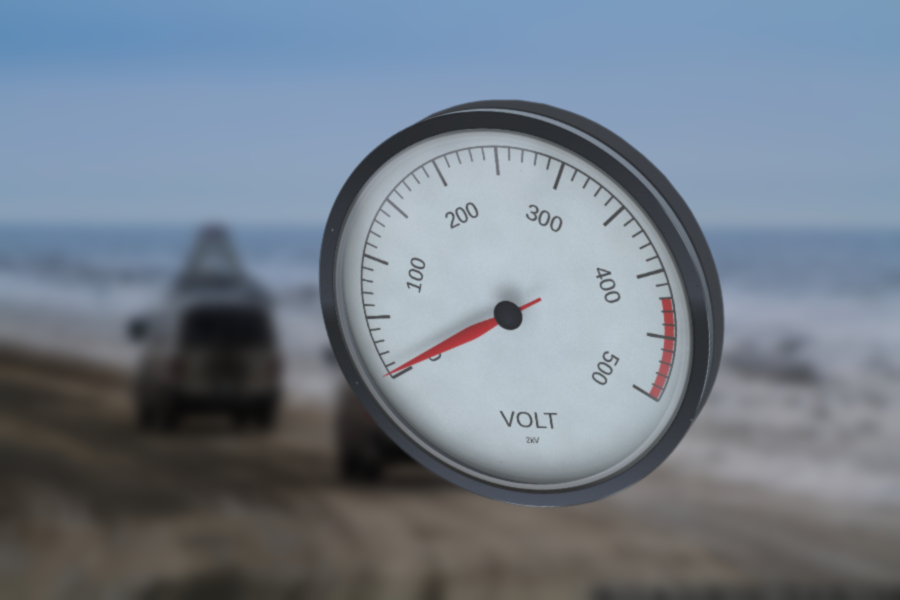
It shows 5 V
